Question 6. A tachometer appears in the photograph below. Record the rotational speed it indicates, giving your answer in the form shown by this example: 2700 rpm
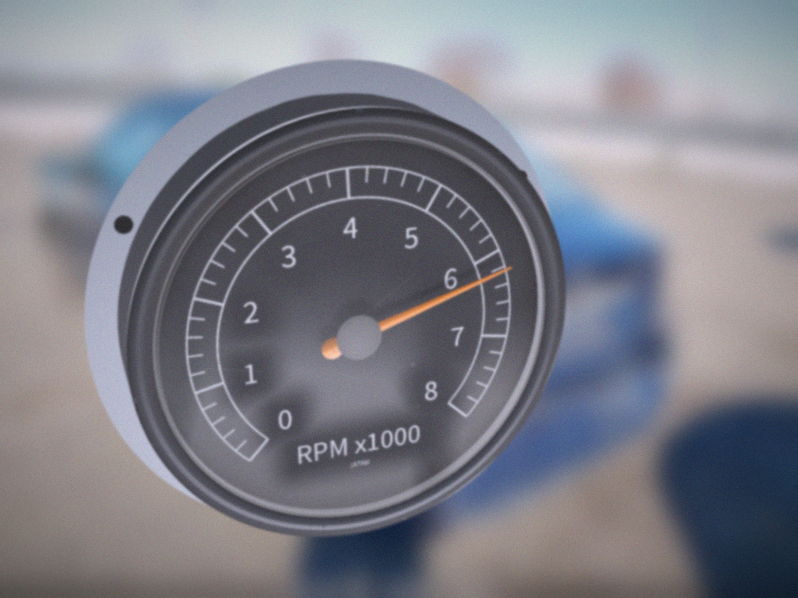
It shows 6200 rpm
